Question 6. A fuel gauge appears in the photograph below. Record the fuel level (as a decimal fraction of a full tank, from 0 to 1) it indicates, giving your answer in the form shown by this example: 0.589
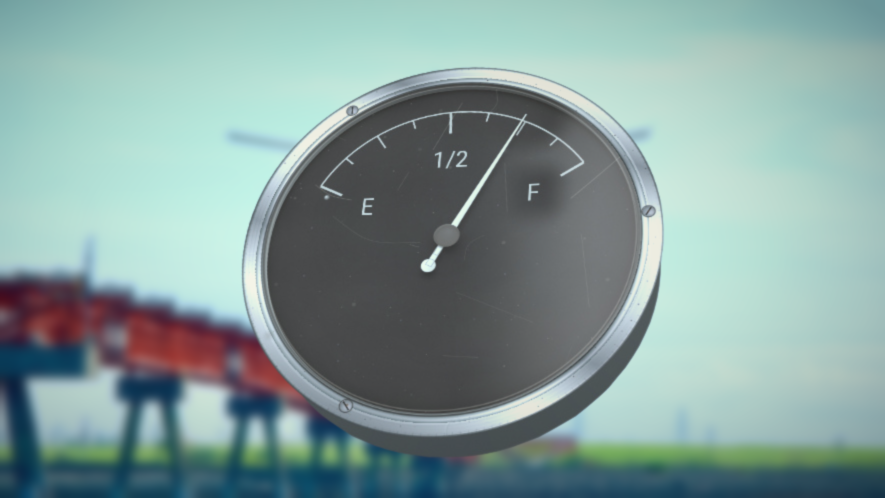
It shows 0.75
